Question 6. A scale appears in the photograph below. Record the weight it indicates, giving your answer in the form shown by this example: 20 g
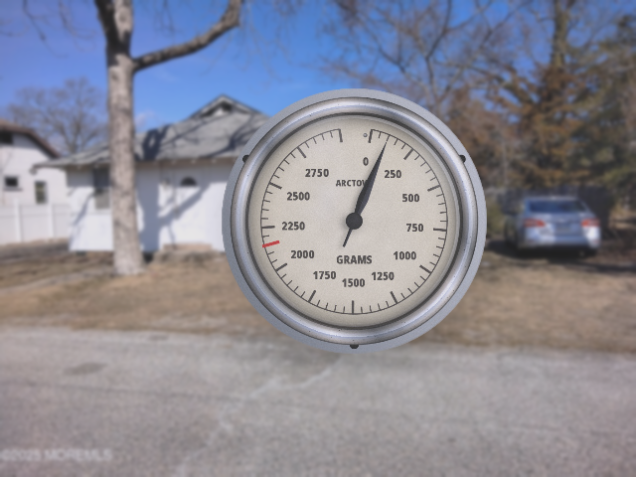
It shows 100 g
